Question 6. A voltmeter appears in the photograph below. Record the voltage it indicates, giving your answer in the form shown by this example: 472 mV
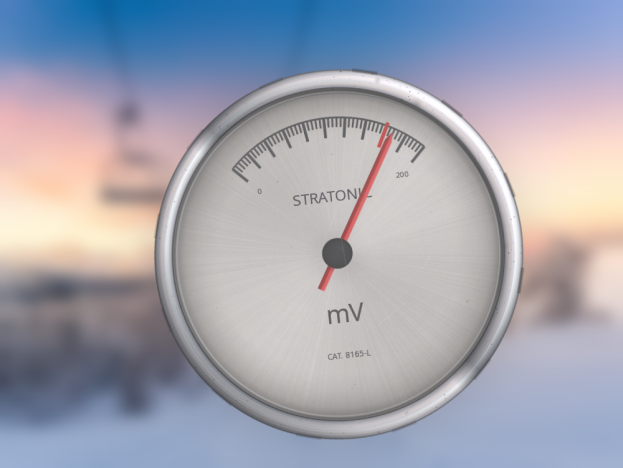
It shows 168 mV
